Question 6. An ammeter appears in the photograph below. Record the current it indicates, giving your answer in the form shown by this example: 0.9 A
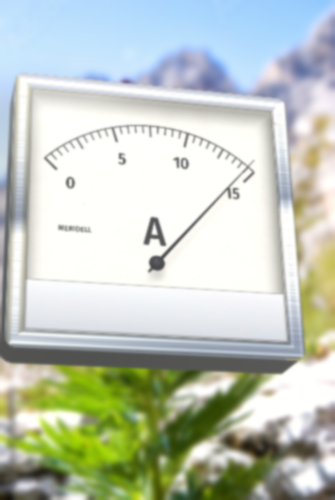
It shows 14.5 A
